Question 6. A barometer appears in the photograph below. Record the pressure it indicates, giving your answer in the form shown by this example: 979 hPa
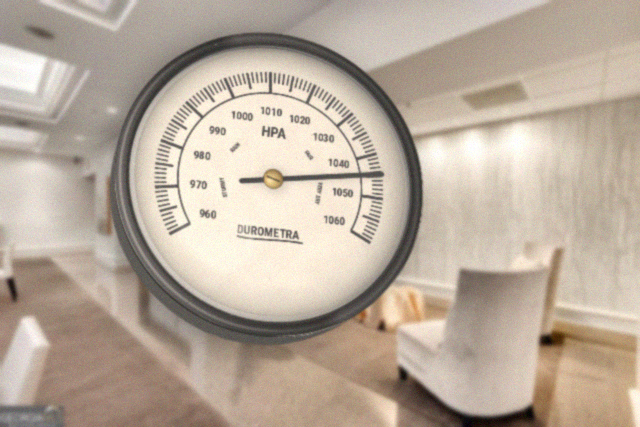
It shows 1045 hPa
